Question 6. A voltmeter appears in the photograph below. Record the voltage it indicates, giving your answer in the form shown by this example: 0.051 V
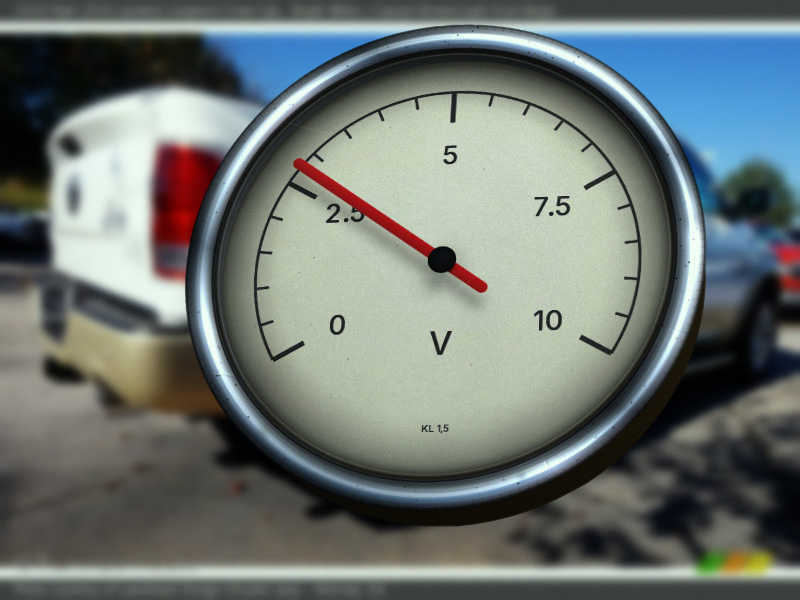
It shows 2.75 V
